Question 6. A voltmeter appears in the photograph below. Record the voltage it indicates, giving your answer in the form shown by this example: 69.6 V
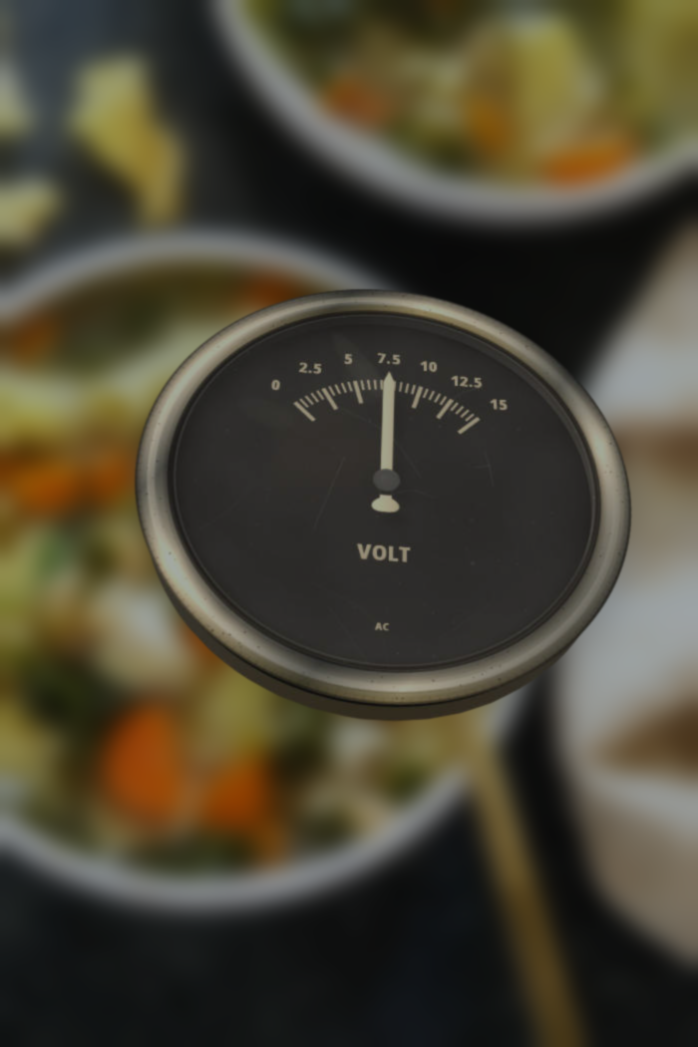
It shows 7.5 V
